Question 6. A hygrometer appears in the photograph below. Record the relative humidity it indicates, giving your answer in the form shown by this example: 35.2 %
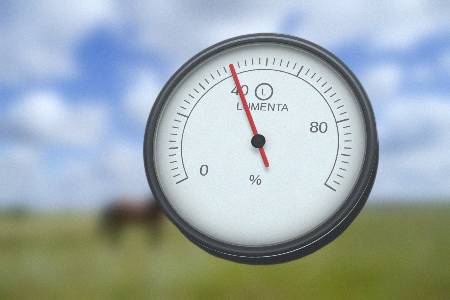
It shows 40 %
